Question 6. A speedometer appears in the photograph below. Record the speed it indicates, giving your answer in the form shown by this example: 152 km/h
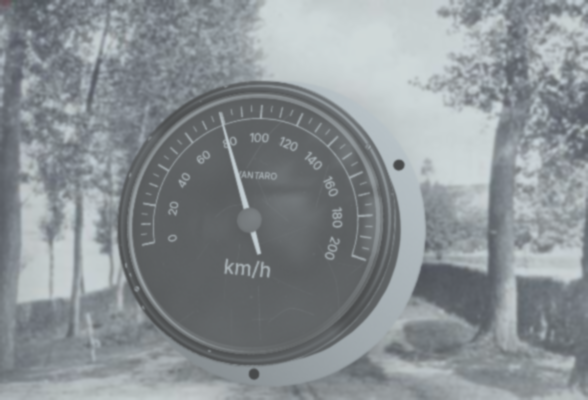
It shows 80 km/h
